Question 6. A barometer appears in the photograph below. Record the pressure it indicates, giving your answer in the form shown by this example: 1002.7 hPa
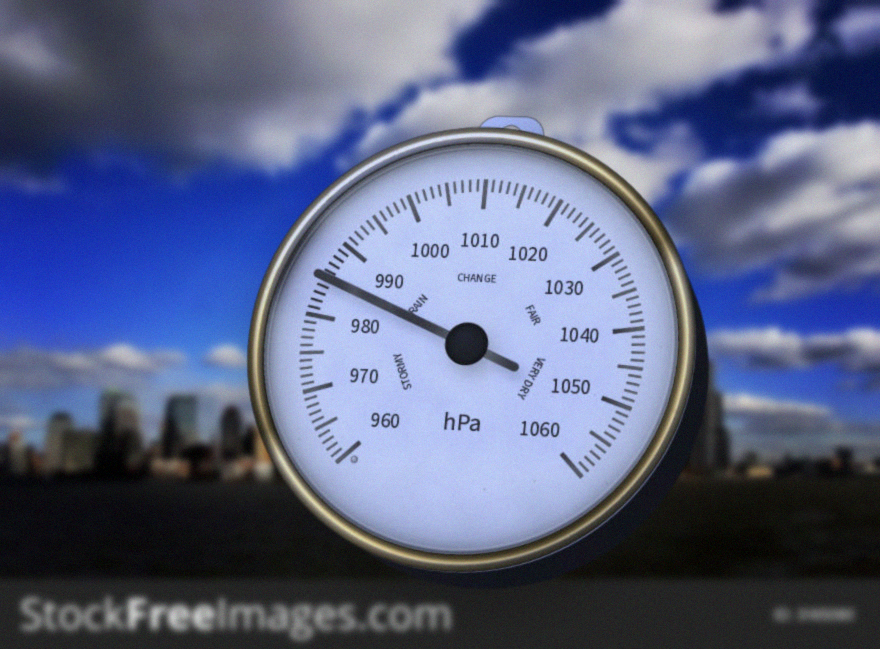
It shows 985 hPa
